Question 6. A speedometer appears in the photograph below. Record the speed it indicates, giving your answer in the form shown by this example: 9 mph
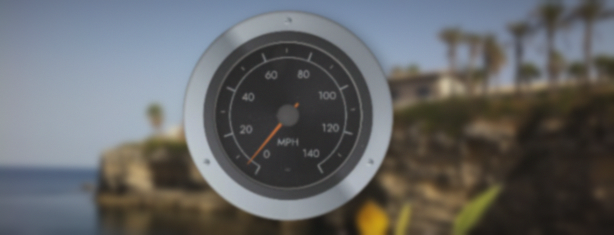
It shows 5 mph
